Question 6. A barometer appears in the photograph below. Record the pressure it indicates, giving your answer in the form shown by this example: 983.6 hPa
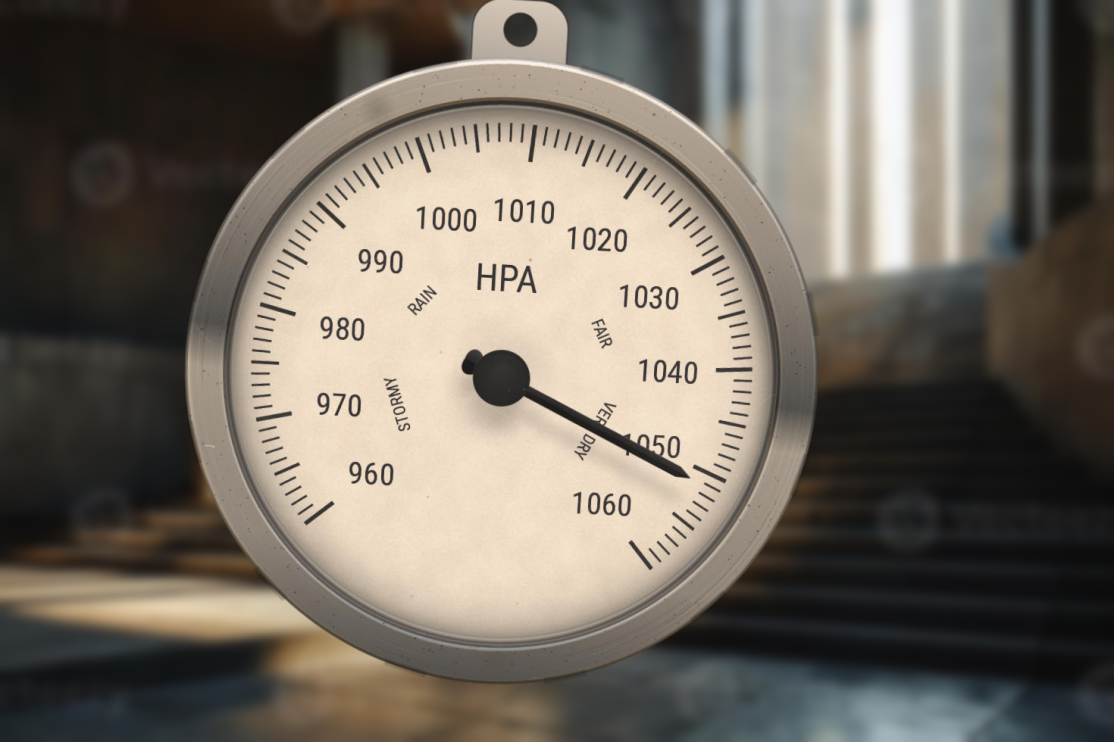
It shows 1051 hPa
